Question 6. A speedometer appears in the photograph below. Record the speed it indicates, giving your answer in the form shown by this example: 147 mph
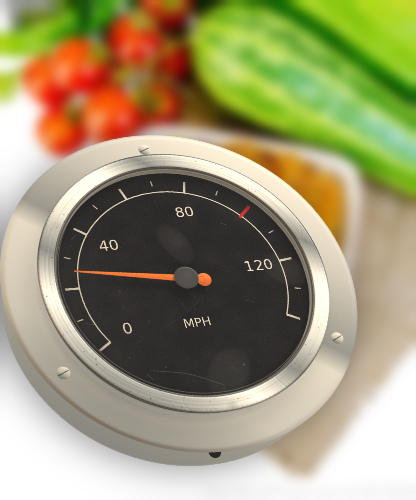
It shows 25 mph
